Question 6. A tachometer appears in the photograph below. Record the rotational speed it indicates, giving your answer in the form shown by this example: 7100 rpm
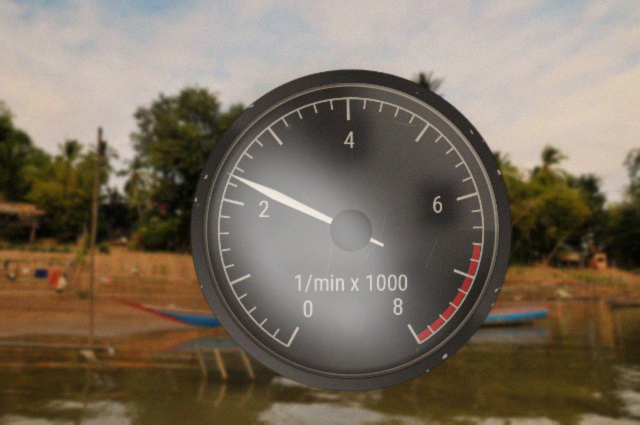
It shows 2300 rpm
